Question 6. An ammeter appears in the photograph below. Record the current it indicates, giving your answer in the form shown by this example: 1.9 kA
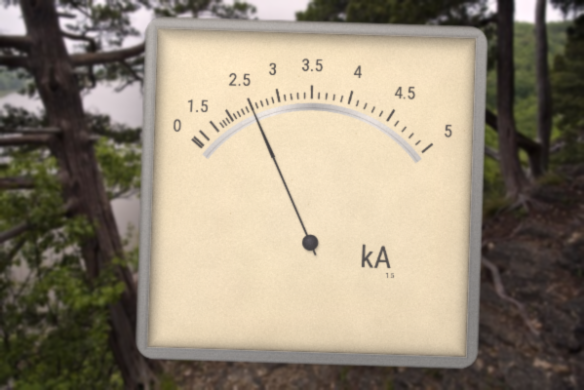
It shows 2.5 kA
